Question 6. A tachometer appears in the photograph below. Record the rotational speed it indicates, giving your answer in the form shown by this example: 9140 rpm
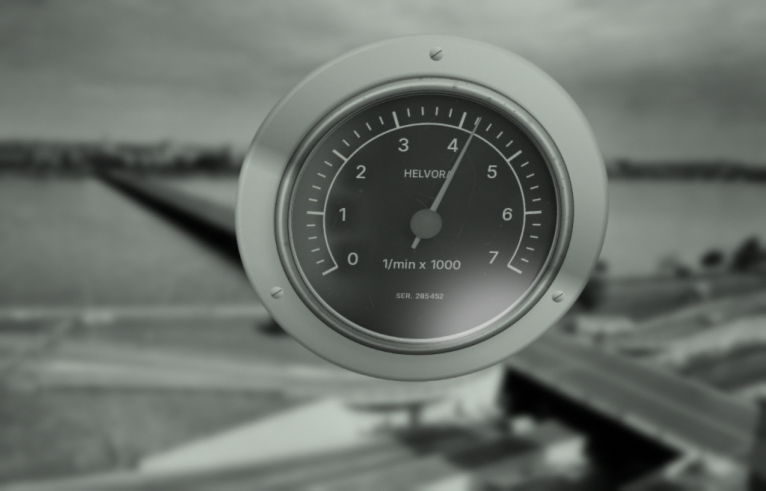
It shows 4200 rpm
